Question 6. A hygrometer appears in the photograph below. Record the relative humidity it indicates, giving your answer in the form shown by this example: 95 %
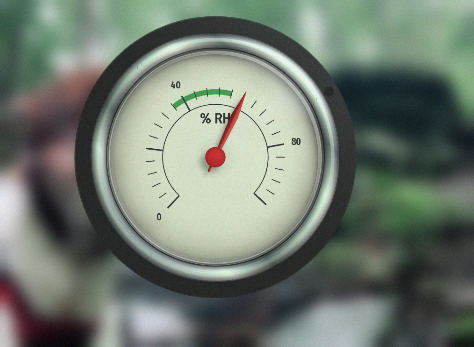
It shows 60 %
